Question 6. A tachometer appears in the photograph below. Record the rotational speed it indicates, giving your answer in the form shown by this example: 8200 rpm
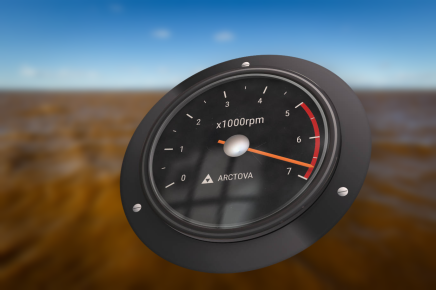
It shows 6750 rpm
